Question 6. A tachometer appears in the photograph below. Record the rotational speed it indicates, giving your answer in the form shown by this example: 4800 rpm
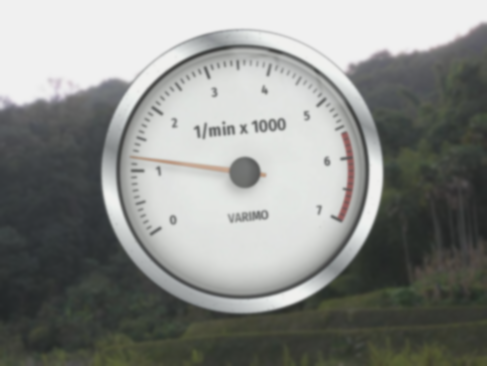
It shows 1200 rpm
